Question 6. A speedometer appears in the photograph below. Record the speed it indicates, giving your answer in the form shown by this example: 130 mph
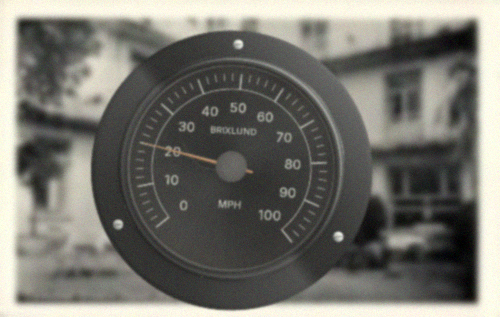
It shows 20 mph
